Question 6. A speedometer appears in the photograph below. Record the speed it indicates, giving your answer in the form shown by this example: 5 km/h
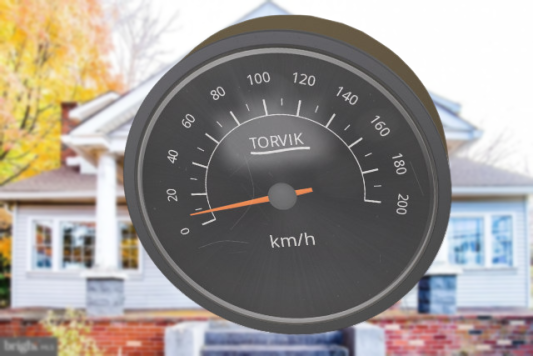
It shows 10 km/h
